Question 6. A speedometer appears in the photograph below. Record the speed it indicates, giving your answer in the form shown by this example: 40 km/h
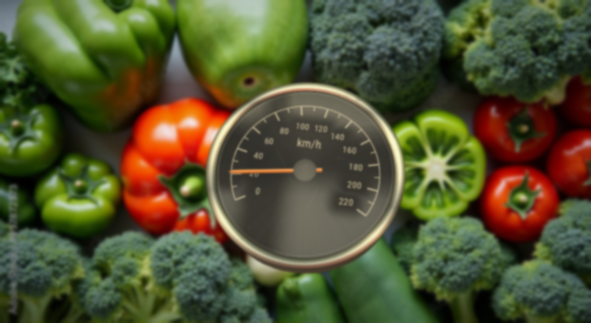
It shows 20 km/h
